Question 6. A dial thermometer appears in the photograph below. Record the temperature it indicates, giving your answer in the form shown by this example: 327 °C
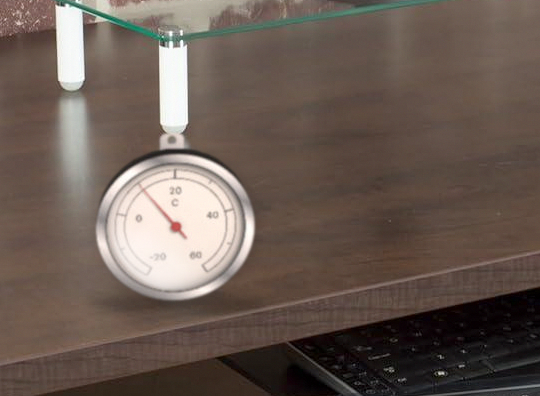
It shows 10 °C
